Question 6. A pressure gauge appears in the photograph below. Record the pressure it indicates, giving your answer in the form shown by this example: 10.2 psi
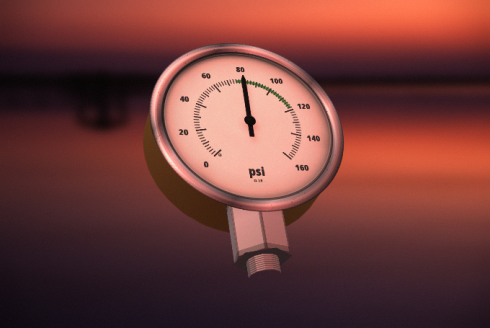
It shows 80 psi
